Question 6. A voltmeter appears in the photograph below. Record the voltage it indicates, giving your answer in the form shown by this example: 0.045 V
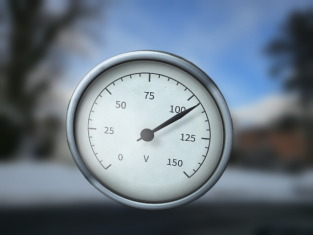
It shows 105 V
